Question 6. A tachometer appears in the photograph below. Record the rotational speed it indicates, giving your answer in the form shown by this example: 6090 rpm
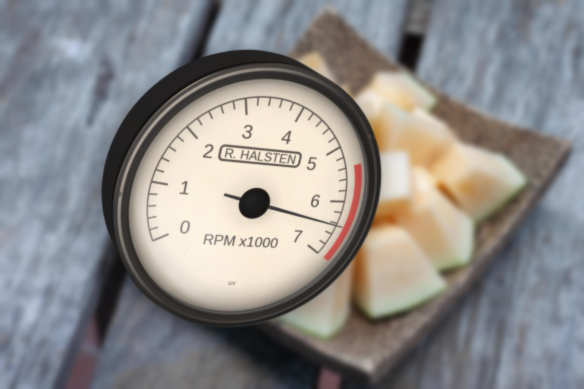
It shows 6400 rpm
